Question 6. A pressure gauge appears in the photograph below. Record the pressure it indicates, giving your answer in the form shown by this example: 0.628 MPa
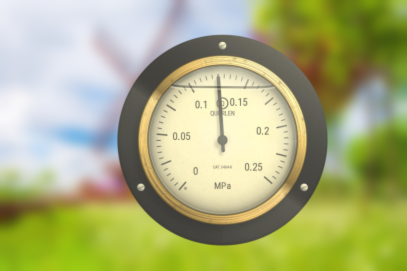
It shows 0.125 MPa
